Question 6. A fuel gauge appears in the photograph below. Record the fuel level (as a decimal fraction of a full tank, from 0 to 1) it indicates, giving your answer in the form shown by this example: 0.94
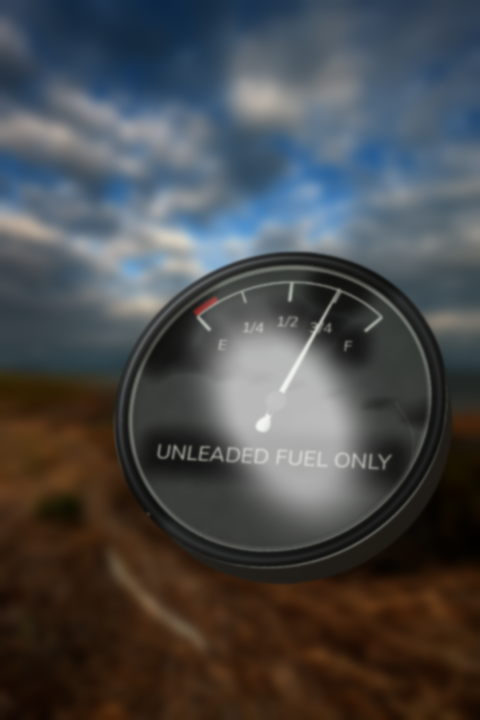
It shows 0.75
